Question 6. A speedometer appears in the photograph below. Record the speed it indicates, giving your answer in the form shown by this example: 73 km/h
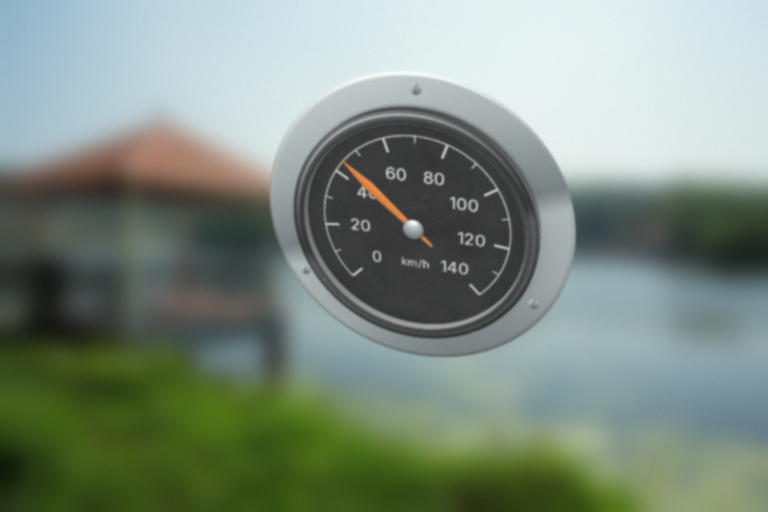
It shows 45 km/h
